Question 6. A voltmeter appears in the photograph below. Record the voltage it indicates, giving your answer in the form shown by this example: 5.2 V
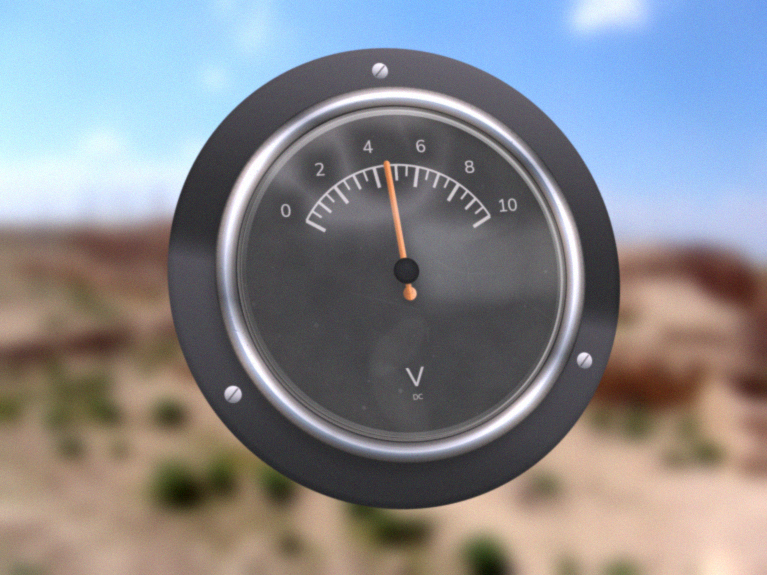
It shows 4.5 V
